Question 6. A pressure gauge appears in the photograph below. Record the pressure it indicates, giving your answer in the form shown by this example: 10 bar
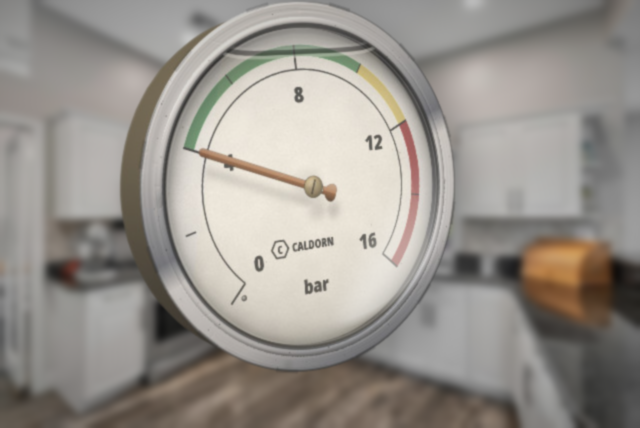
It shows 4 bar
